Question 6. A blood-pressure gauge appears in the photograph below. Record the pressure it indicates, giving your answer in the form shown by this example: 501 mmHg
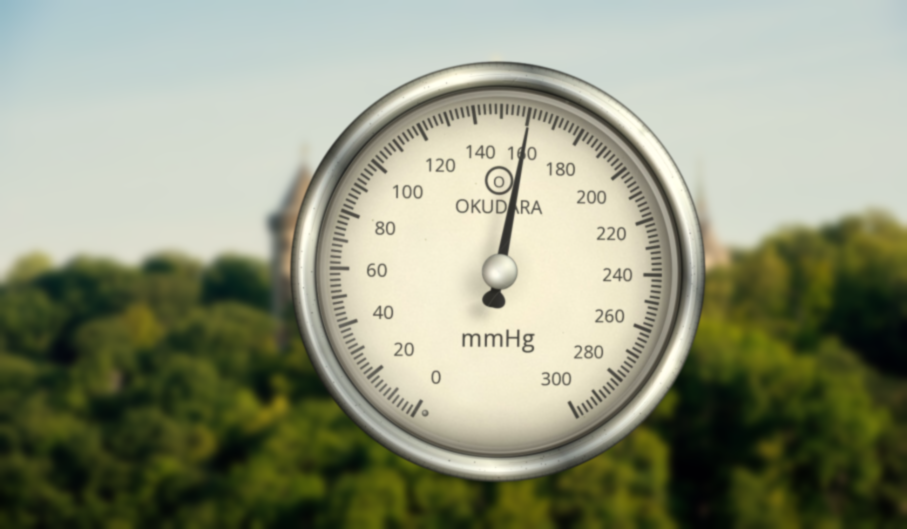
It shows 160 mmHg
